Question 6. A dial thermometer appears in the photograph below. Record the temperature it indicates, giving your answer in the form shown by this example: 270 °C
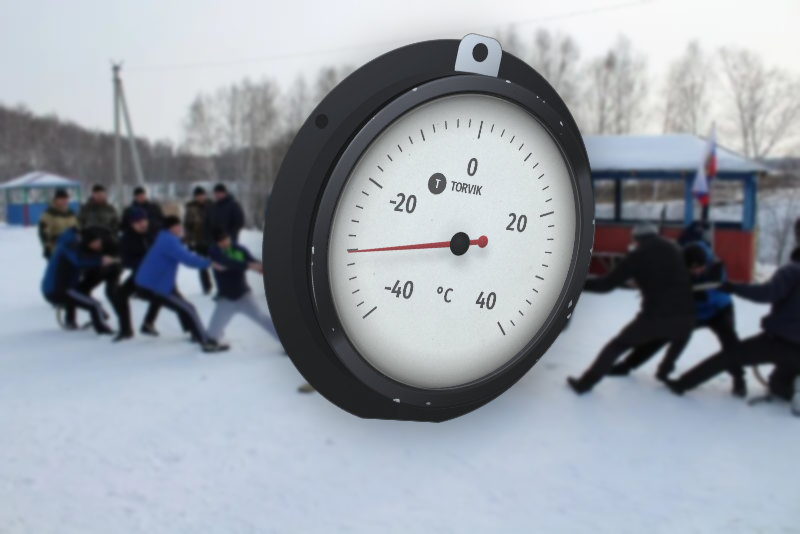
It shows -30 °C
